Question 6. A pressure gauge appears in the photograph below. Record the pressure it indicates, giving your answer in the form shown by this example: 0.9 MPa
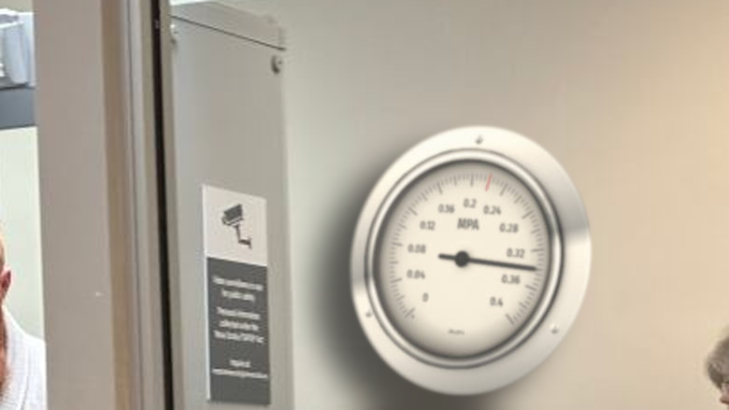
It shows 0.34 MPa
